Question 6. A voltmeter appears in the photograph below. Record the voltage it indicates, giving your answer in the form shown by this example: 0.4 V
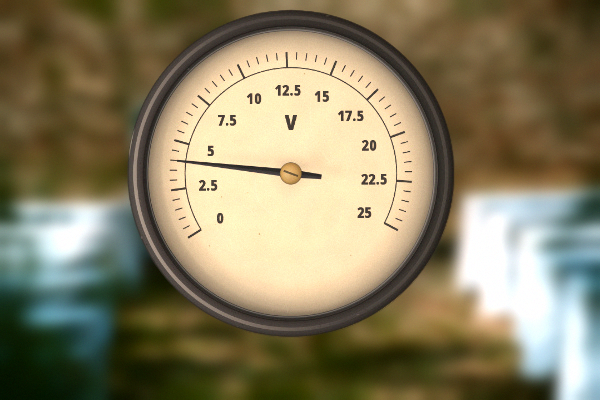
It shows 4 V
